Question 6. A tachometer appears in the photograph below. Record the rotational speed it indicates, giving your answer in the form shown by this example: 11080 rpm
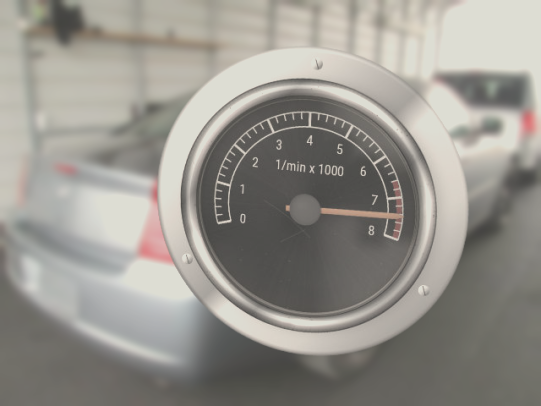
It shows 7400 rpm
